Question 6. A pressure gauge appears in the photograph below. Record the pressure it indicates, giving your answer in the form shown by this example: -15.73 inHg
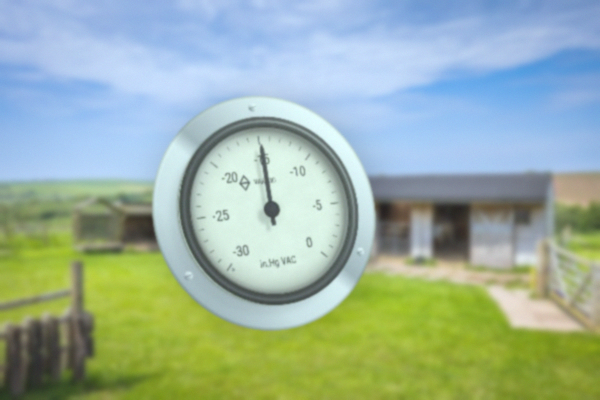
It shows -15 inHg
